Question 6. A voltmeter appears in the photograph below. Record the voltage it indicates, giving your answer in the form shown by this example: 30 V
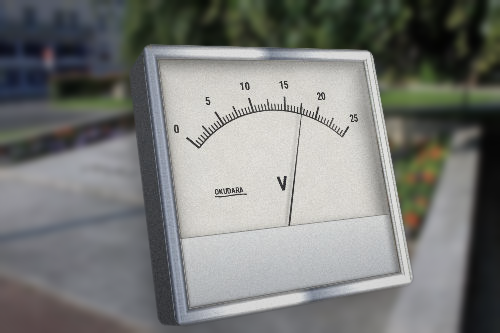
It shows 17.5 V
